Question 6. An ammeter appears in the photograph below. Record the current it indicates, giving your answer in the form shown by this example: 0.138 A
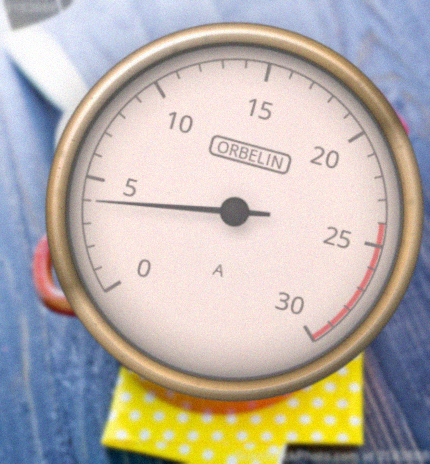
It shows 4 A
